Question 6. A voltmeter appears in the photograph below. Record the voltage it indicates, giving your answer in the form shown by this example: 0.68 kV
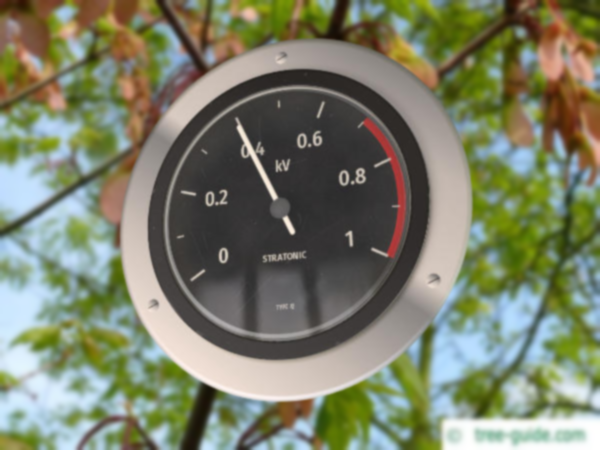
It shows 0.4 kV
